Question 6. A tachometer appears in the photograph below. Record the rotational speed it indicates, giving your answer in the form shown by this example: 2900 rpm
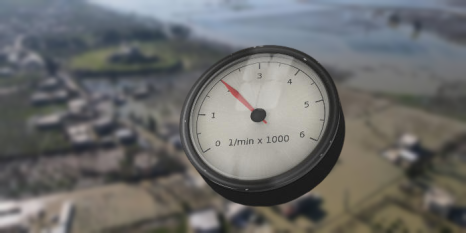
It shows 2000 rpm
